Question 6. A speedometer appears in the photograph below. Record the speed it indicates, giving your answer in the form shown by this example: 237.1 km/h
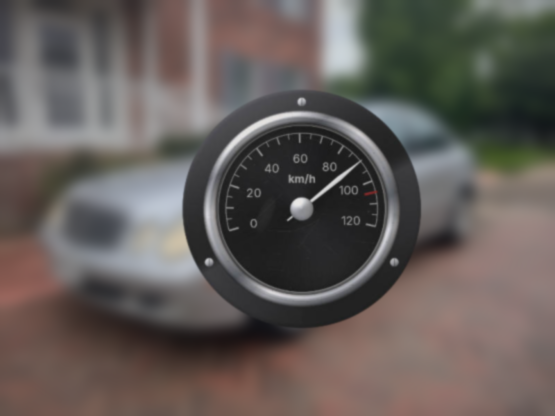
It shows 90 km/h
